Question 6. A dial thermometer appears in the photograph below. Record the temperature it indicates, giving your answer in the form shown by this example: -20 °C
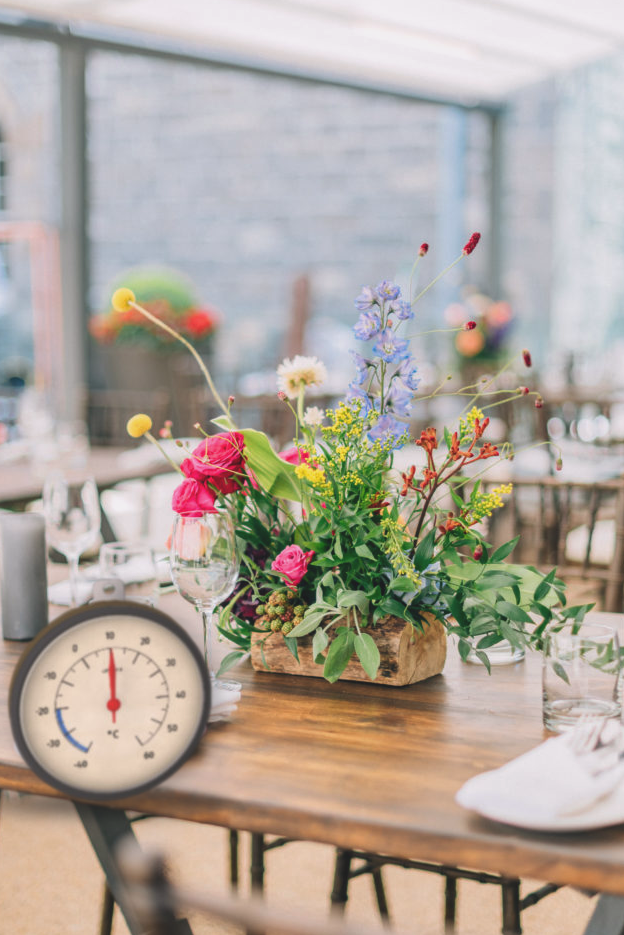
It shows 10 °C
